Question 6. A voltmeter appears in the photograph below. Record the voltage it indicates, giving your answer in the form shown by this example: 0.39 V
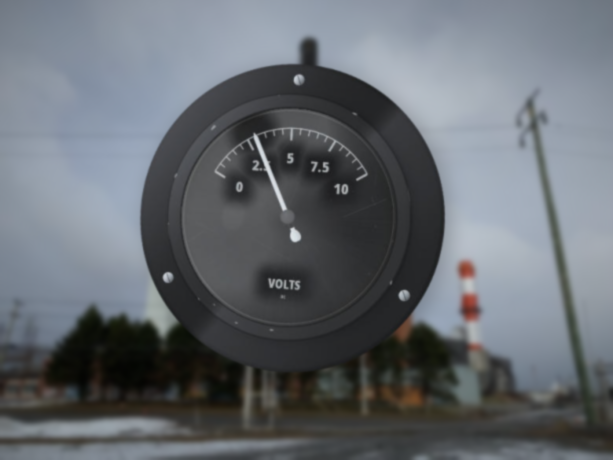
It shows 3 V
